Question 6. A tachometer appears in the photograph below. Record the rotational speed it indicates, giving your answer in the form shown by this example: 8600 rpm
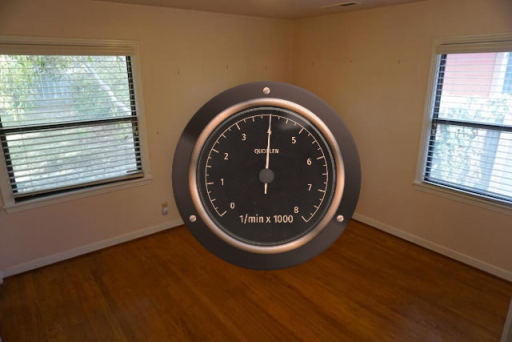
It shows 4000 rpm
